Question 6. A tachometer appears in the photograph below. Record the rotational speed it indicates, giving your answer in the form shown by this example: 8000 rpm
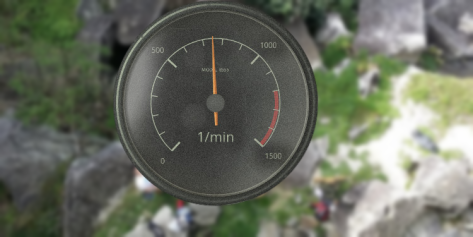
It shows 750 rpm
